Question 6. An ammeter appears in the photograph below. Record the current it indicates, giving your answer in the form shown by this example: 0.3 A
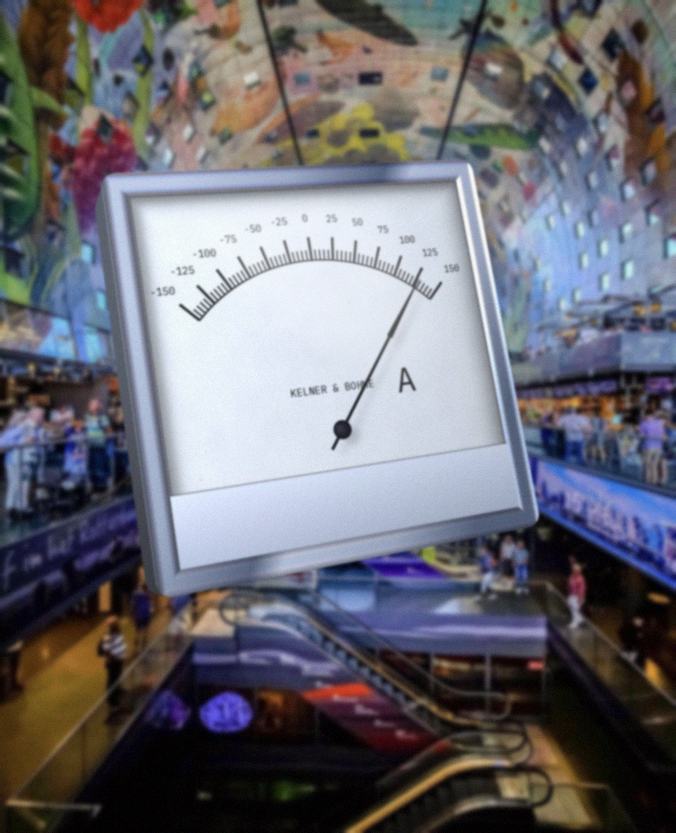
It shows 125 A
